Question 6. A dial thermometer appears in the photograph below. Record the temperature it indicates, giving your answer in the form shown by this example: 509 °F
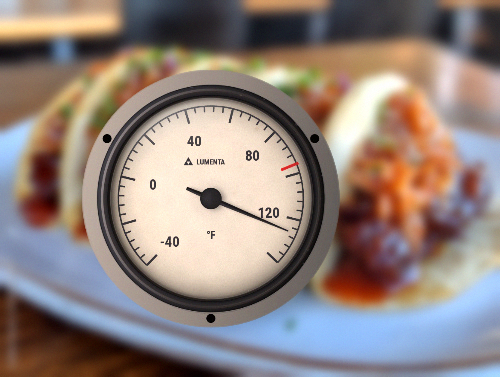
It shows 126 °F
